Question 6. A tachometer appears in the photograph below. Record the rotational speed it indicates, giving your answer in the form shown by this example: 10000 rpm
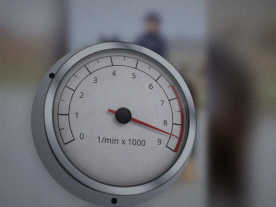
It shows 8500 rpm
